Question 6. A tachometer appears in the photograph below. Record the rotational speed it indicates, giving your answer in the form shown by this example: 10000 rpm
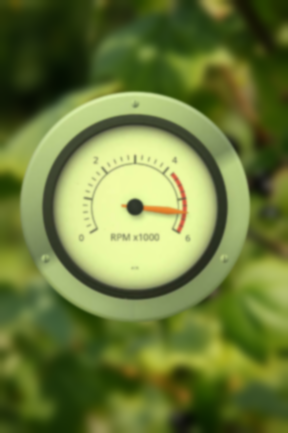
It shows 5400 rpm
